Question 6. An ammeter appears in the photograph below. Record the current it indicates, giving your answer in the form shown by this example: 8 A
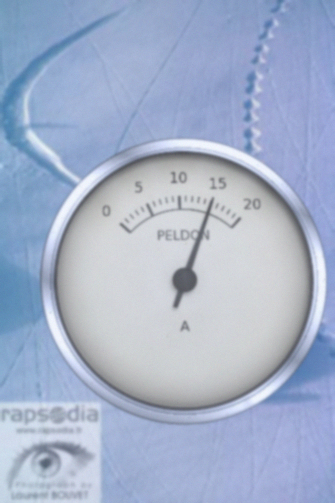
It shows 15 A
